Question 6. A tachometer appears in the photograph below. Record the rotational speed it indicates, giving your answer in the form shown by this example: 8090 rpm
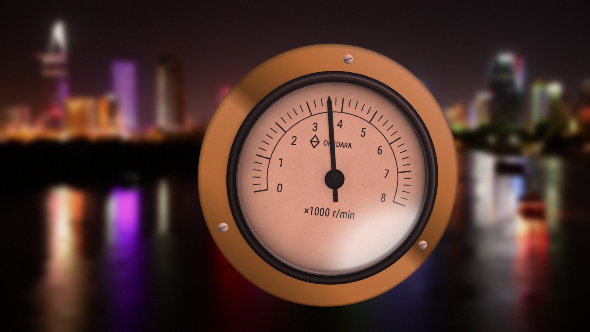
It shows 3600 rpm
